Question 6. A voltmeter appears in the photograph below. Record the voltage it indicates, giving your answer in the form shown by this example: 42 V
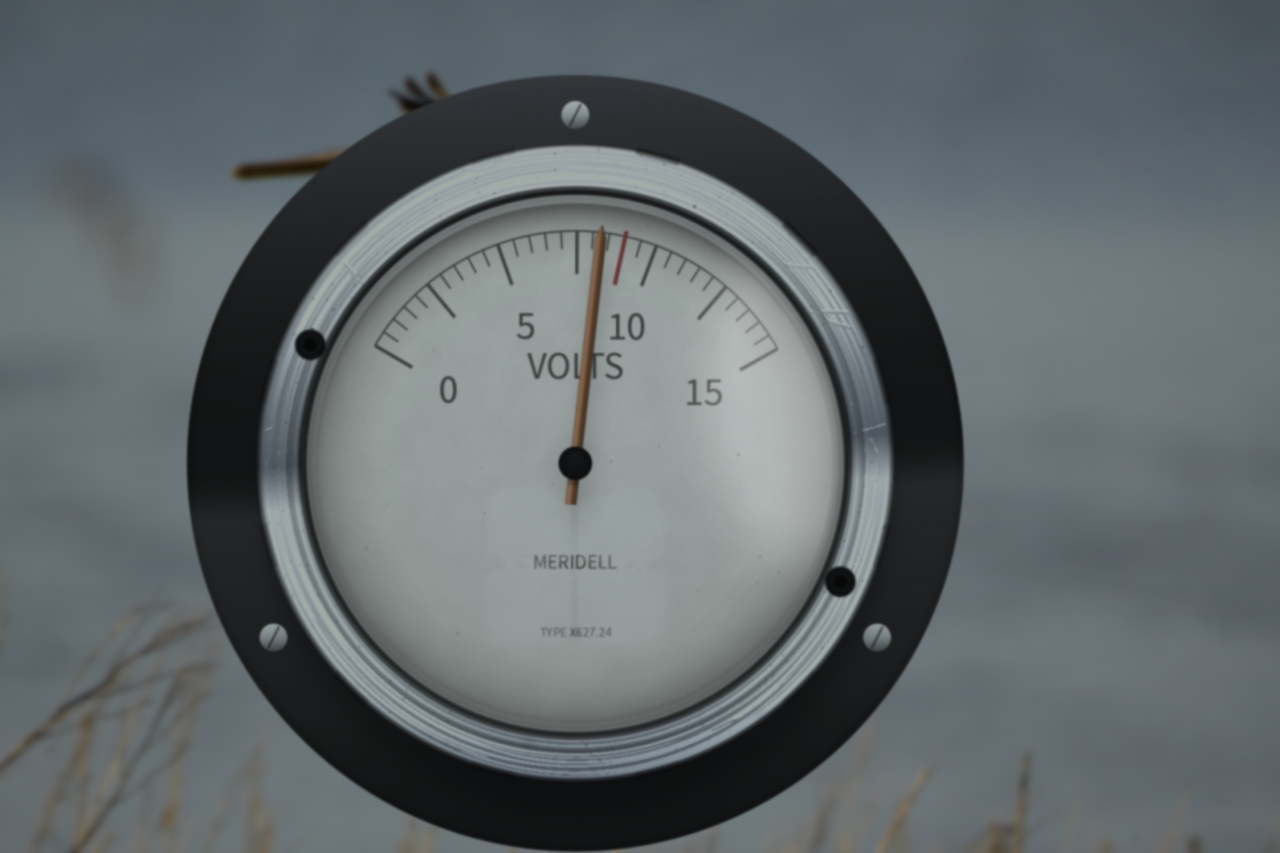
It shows 8.25 V
